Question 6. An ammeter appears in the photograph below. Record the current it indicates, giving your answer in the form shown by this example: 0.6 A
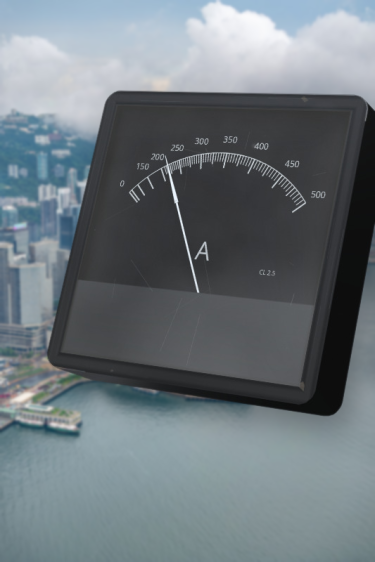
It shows 225 A
